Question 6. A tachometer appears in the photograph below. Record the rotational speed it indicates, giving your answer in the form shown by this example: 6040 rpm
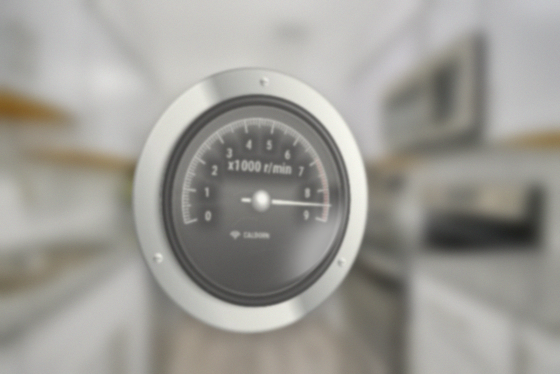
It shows 8500 rpm
